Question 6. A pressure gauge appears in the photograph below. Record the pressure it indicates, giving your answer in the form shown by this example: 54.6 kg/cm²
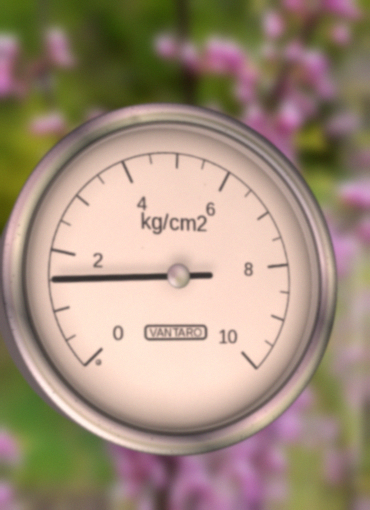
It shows 1.5 kg/cm²
